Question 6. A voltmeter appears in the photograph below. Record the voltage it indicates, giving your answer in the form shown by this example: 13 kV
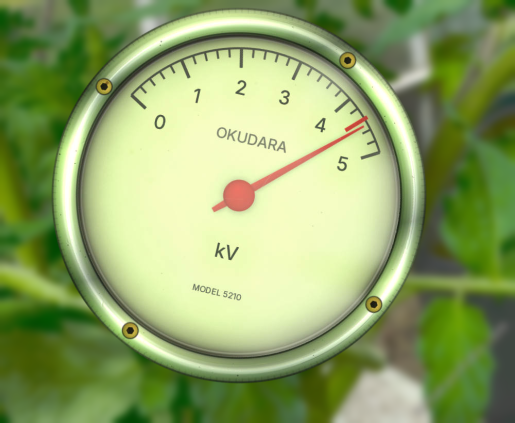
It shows 4.5 kV
